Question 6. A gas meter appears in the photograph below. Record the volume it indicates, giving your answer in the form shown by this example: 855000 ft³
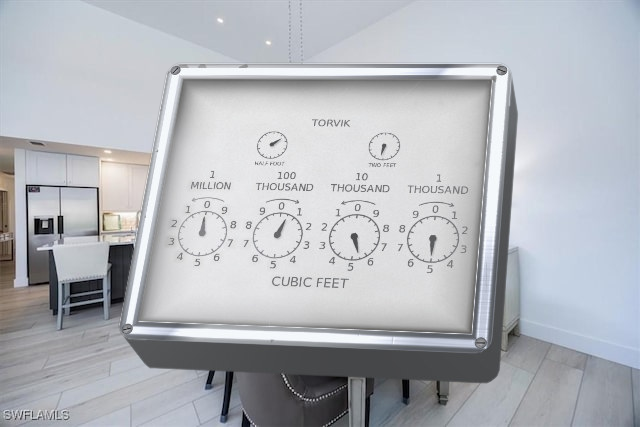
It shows 5500 ft³
